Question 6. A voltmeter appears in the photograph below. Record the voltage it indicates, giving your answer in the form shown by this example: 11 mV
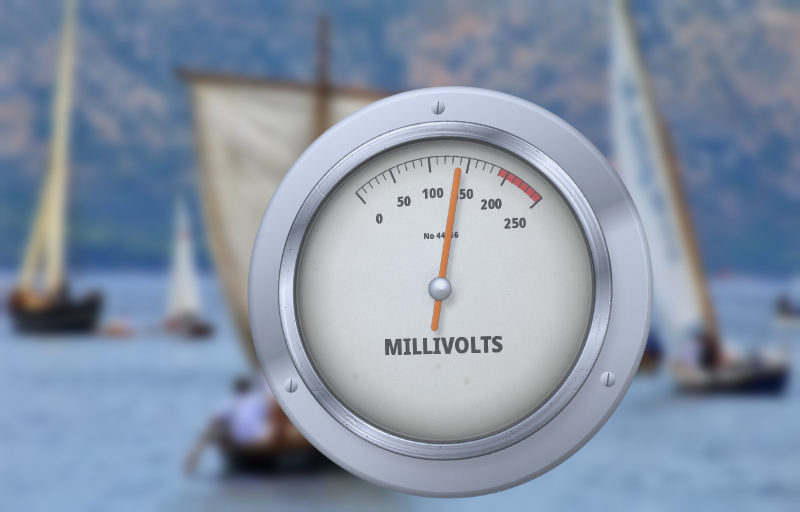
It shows 140 mV
